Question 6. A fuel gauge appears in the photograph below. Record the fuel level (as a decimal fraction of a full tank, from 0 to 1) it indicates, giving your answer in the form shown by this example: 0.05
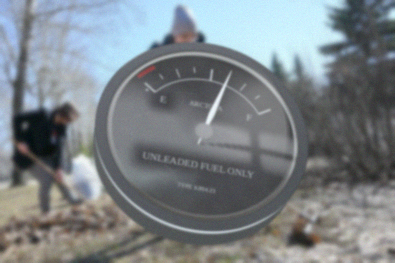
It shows 0.625
